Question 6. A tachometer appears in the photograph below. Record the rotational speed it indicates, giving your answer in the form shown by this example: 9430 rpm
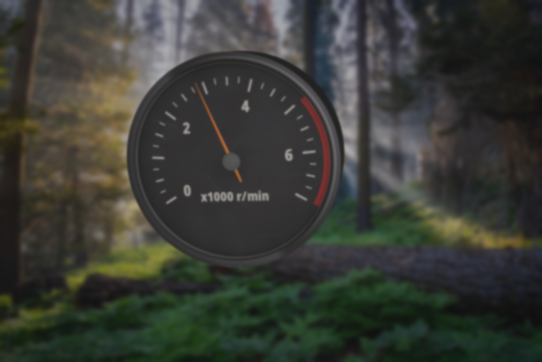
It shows 2875 rpm
